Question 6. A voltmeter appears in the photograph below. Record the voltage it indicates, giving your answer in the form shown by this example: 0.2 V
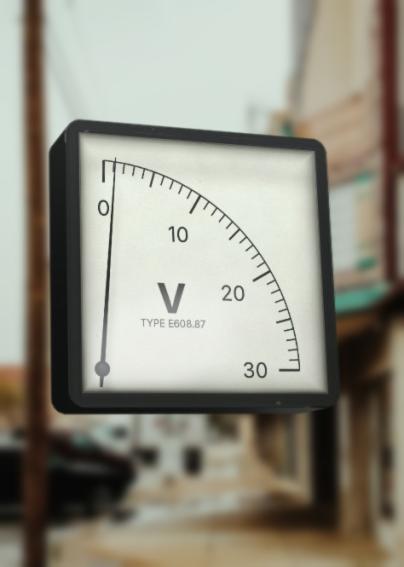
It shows 1 V
